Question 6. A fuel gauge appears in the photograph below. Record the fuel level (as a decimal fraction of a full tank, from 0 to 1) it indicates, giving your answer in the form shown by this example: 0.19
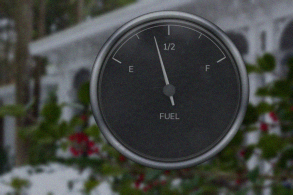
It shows 0.375
